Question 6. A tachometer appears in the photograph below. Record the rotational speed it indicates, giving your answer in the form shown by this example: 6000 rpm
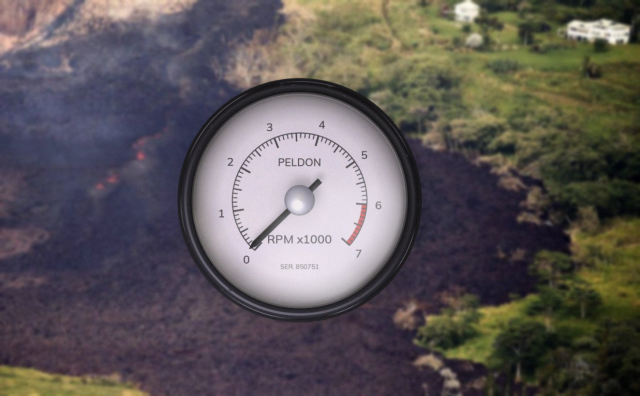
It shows 100 rpm
